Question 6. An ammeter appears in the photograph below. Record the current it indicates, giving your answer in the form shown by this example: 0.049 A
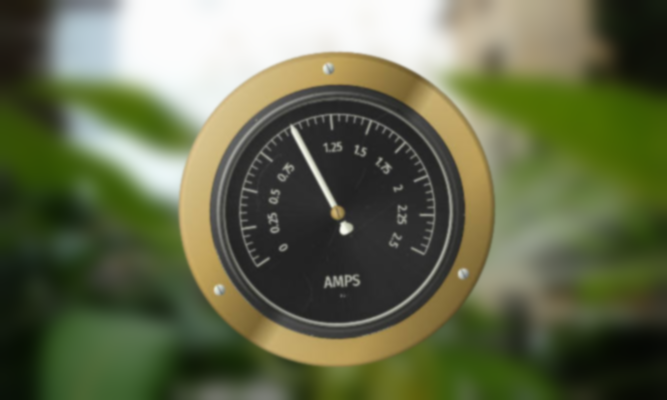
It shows 1 A
